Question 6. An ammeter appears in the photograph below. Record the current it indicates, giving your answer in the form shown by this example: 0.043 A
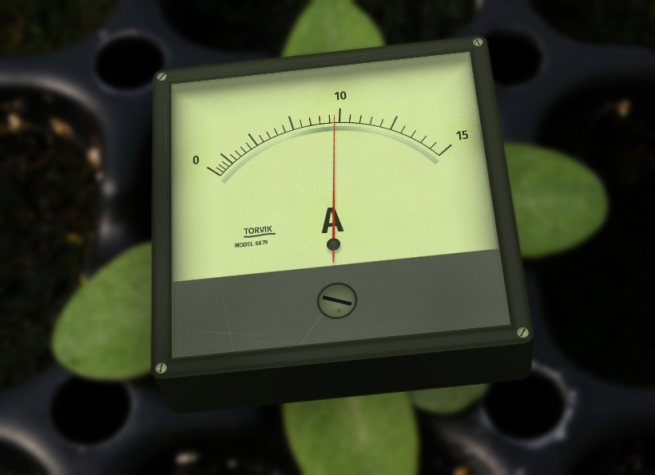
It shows 9.75 A
